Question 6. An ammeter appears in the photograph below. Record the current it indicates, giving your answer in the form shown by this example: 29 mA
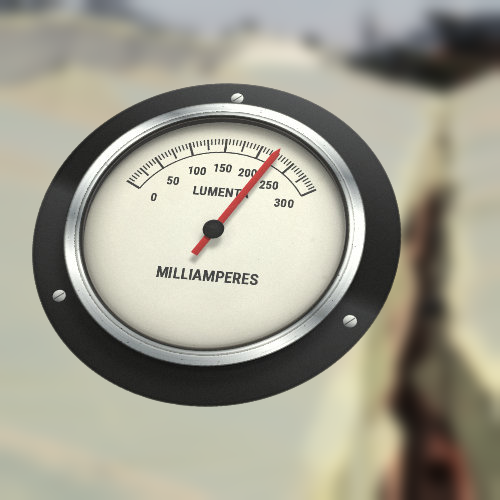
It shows 225 mA
